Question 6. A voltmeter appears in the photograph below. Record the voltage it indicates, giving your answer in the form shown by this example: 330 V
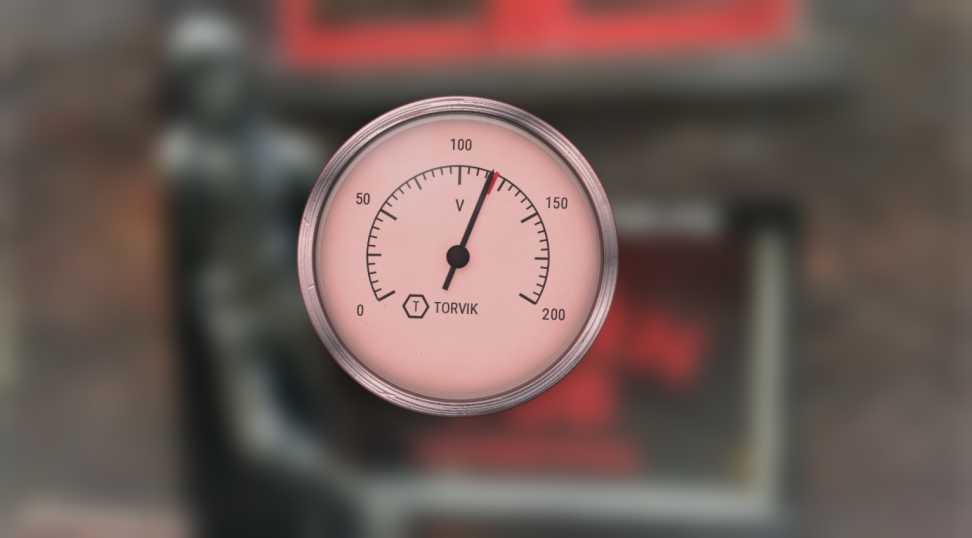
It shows 117.5 V
